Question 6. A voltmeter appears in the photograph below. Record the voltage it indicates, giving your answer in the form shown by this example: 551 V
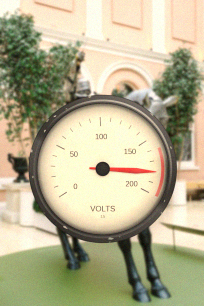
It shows 180 V
